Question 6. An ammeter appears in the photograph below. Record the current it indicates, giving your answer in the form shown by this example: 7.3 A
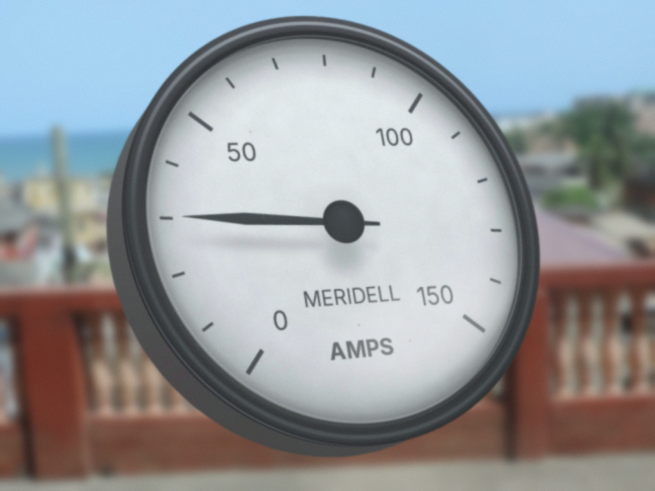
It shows 30 A
